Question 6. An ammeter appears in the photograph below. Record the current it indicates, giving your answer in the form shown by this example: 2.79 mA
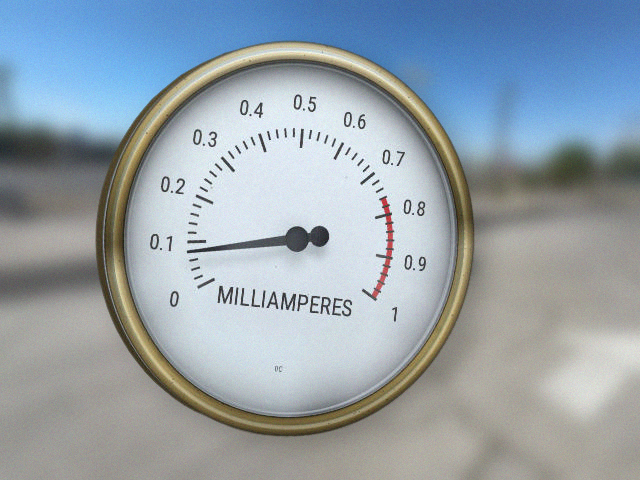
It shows 0.08 mA
